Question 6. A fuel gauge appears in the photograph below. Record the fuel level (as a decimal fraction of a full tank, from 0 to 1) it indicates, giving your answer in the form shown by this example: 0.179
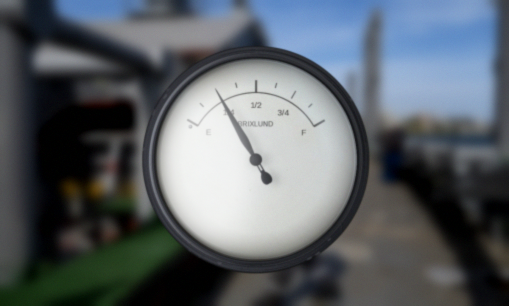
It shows 0.25
